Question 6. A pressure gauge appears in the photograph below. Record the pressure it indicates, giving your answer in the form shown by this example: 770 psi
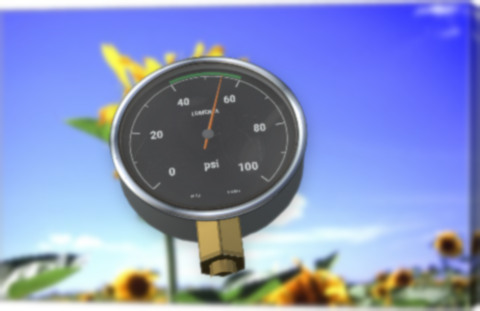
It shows 55 psi
